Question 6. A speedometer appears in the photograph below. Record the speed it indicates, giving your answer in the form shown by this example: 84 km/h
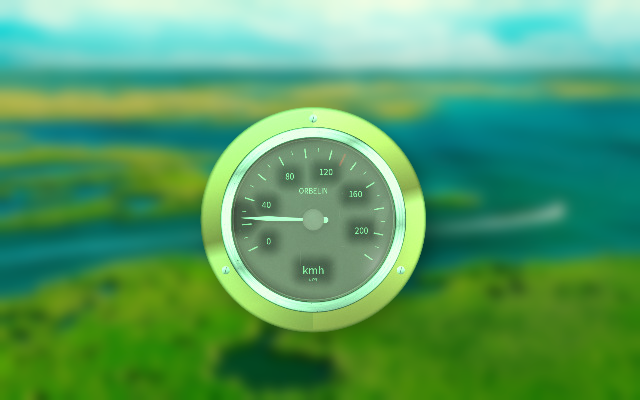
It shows 25 km/h
